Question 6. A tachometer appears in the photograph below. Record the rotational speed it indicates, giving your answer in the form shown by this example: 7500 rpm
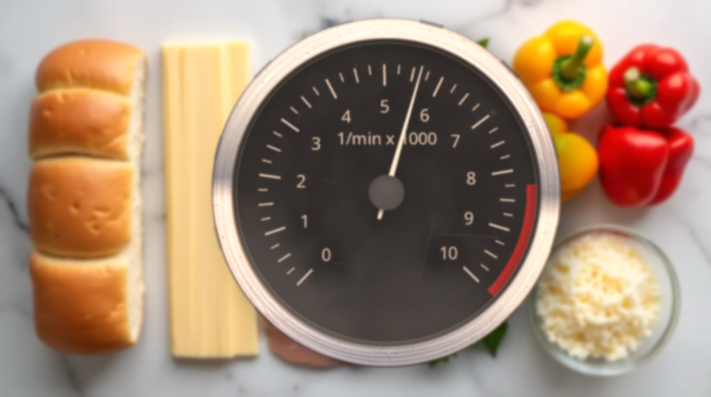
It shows 5625 rpm
